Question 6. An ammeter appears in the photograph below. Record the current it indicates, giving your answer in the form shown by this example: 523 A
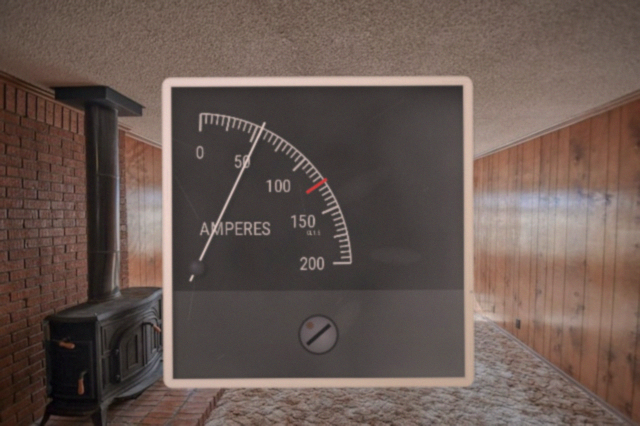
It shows 55 A
